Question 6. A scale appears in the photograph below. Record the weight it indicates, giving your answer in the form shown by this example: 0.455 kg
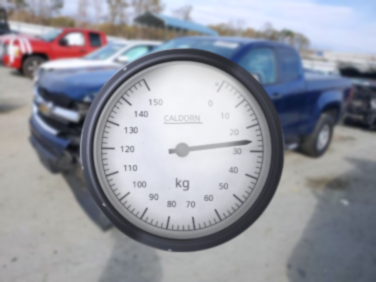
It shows 26 kg
